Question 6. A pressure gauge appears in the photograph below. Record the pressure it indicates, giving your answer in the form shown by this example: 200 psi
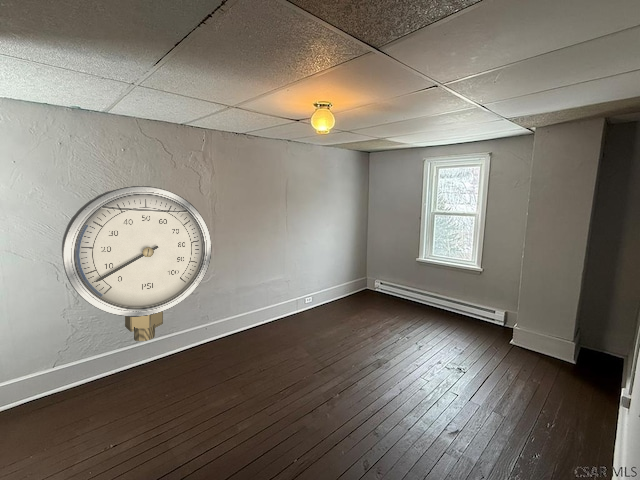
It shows 6 psi
